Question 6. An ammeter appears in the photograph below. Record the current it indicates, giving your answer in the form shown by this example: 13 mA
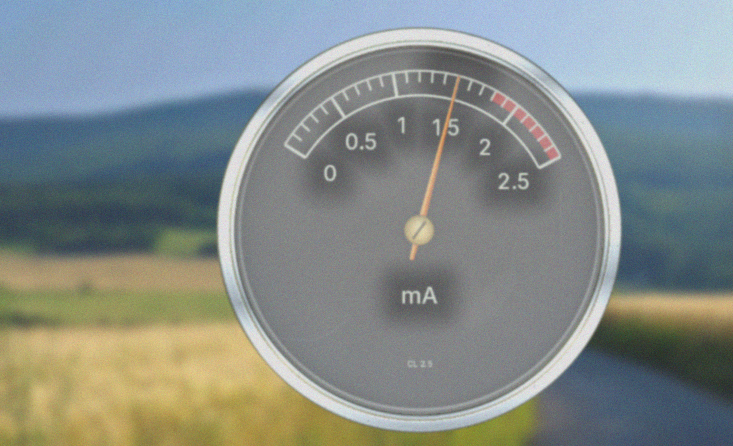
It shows 1.5 mA
